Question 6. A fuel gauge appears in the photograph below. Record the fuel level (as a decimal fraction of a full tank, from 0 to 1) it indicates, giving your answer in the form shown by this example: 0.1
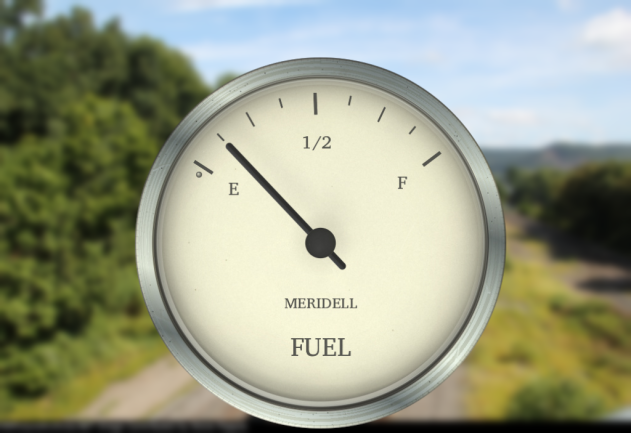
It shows 0.125
